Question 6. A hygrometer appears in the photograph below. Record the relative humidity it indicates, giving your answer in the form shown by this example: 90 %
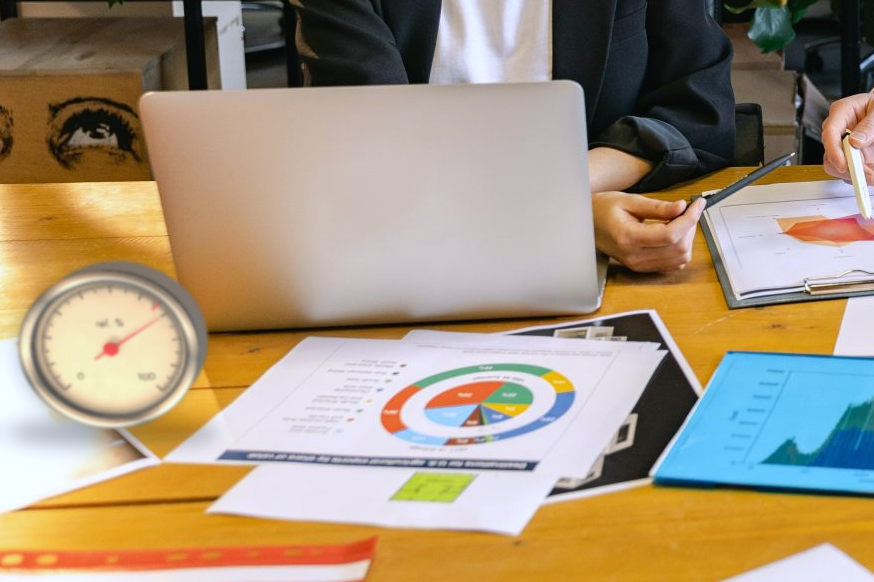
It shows 70 %
